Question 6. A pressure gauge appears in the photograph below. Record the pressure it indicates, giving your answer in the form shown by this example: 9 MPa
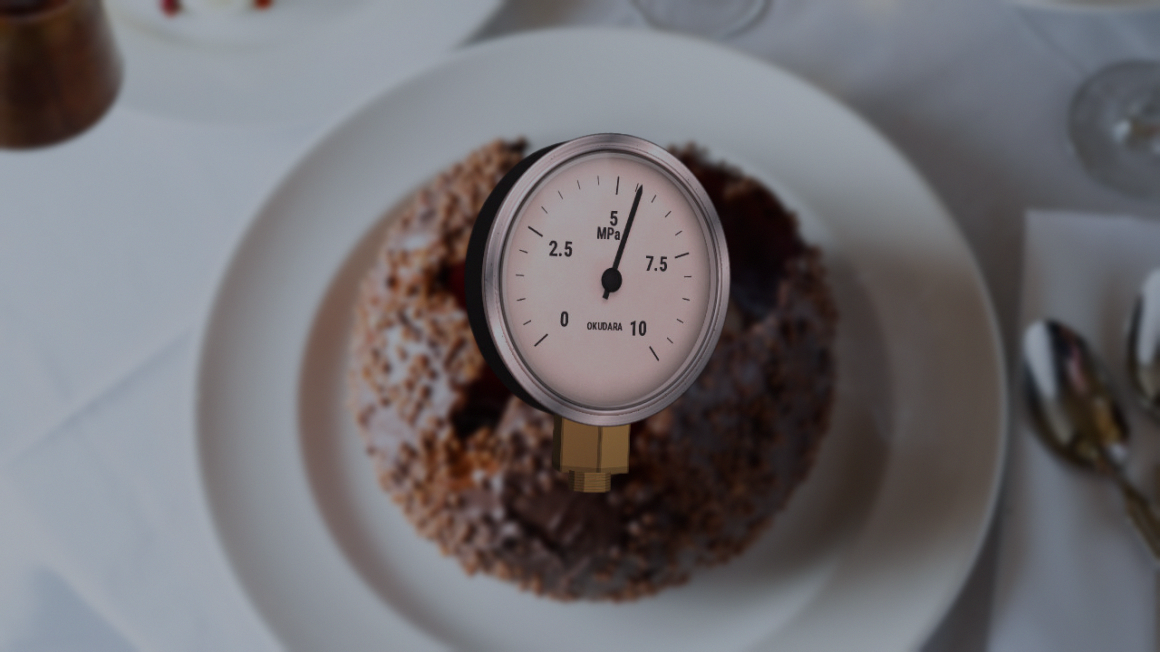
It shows 5.5 MPa
